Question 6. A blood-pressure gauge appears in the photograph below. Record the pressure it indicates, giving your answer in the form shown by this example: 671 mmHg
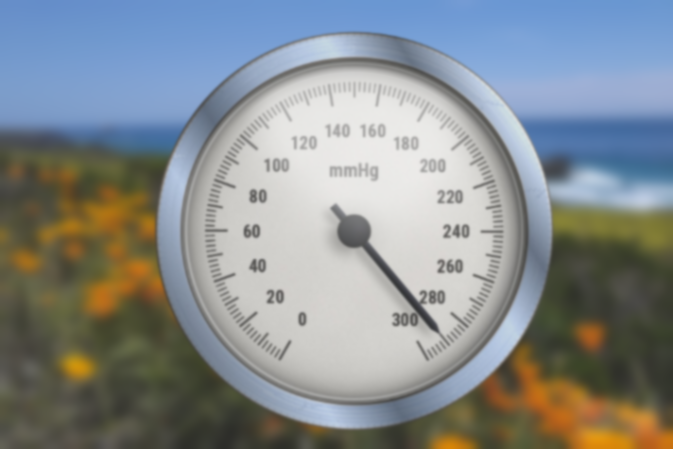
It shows 290 mmHg
